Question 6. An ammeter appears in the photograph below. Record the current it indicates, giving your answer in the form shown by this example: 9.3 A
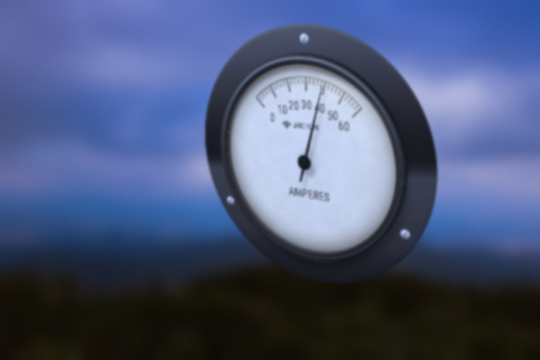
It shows 40 A
